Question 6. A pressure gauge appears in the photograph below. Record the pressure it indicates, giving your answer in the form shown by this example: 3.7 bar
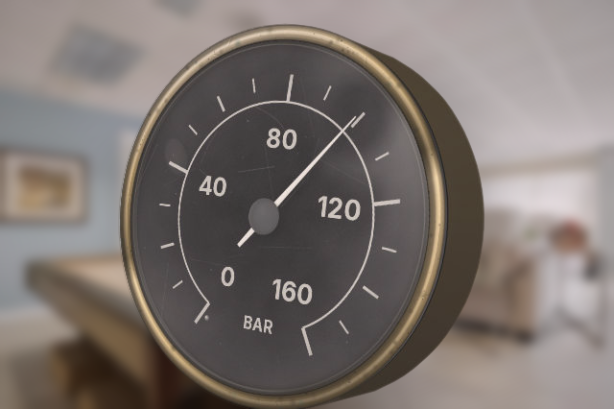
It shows 100 bar
